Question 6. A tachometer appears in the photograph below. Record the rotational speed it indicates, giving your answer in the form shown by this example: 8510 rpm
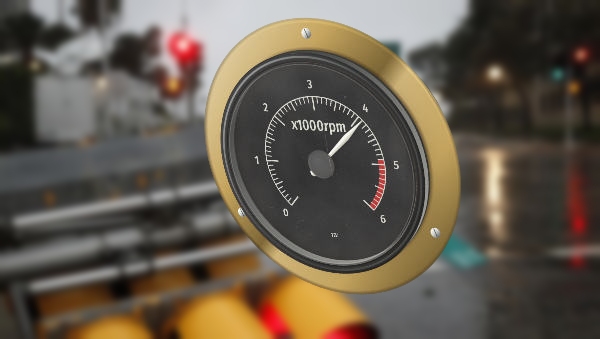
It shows 4100 rpm
